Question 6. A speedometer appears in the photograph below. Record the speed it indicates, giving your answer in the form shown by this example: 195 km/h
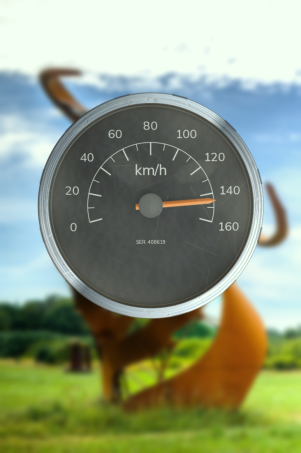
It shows 145 km/h
